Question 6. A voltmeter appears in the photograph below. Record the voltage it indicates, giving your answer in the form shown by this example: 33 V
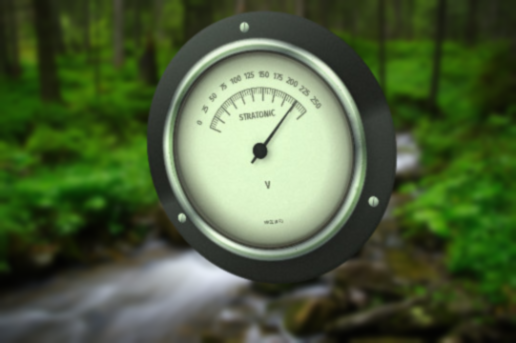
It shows 225 V
